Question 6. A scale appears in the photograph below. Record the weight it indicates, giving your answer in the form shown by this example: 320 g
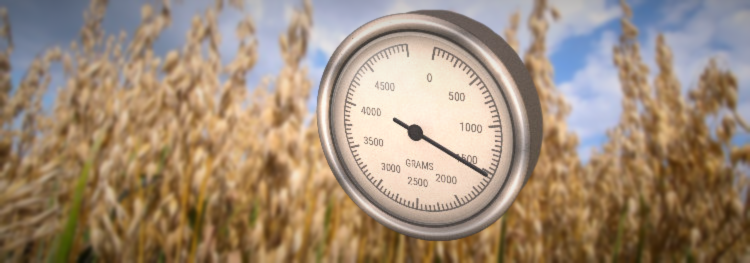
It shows 1500 g
